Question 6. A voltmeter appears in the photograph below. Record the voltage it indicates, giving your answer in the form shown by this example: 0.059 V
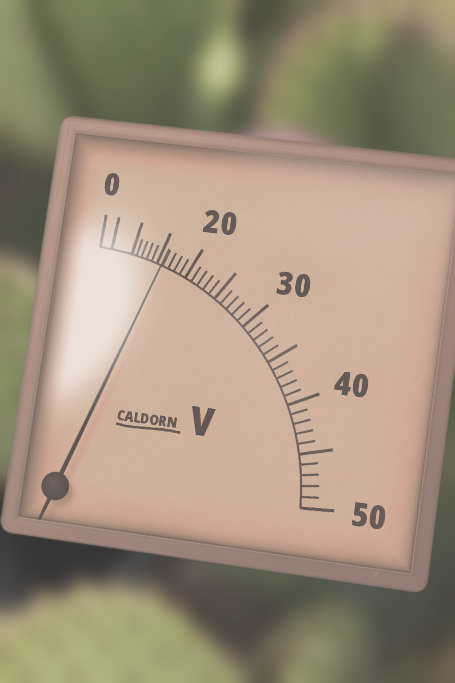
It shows 16 V
